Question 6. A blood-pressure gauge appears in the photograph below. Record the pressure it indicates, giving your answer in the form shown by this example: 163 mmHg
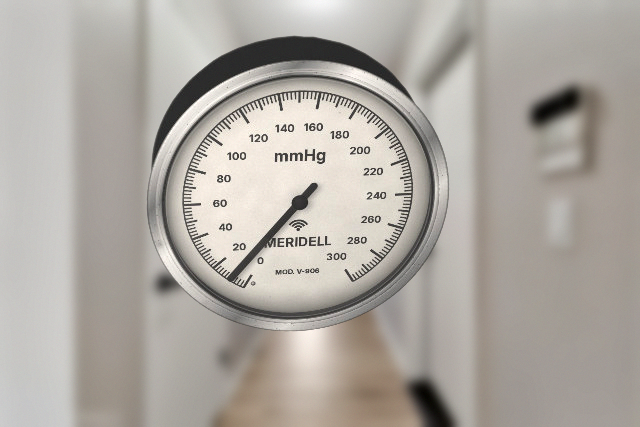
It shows 10 mmHg
